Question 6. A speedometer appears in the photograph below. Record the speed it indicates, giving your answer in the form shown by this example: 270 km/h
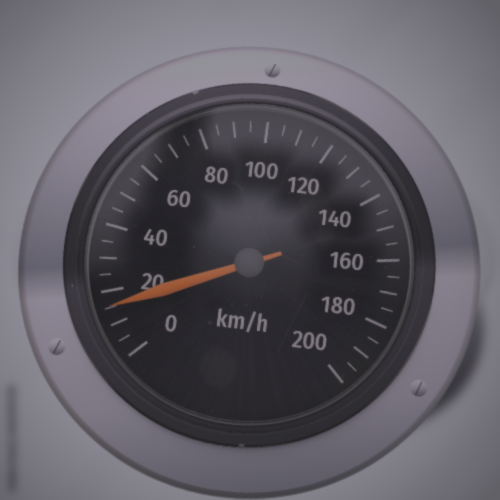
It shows 15 km/h
